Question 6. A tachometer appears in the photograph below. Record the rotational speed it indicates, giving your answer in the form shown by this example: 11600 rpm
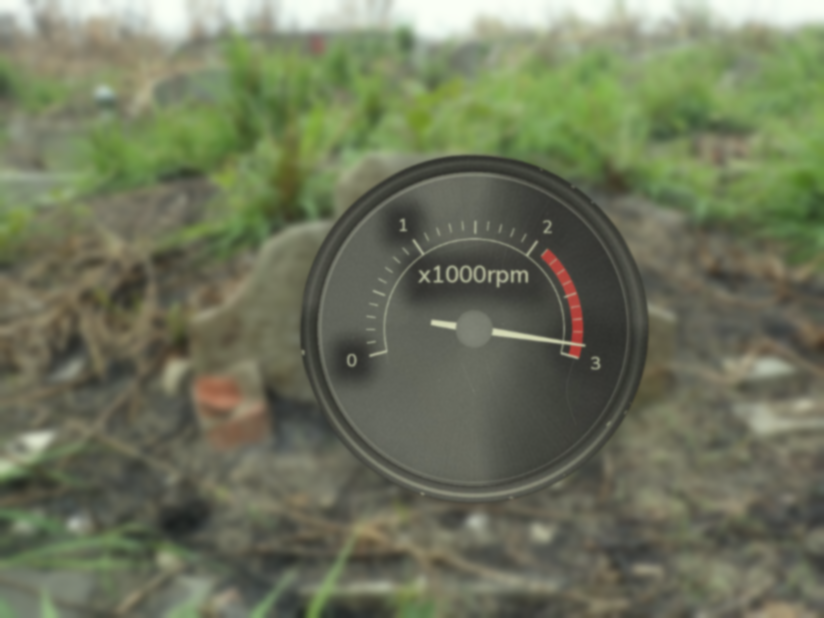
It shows 2900 rpm
